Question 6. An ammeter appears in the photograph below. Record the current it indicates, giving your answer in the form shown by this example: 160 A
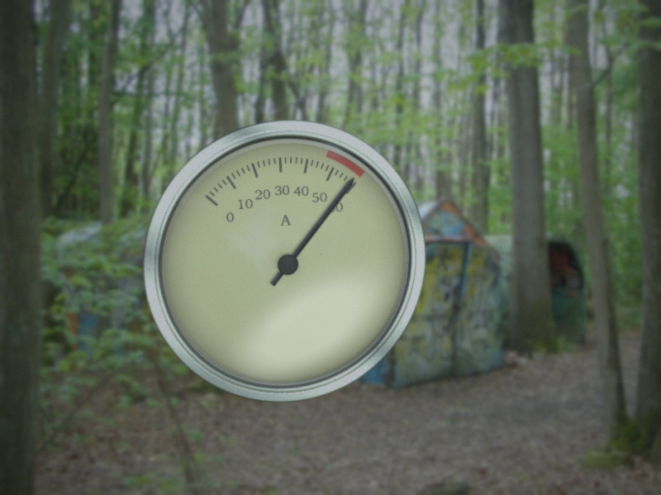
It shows 58 A
